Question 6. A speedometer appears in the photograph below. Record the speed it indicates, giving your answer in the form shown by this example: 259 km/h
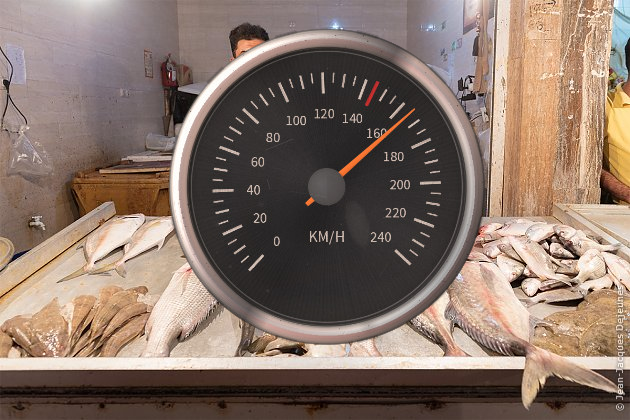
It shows 165 km/h
